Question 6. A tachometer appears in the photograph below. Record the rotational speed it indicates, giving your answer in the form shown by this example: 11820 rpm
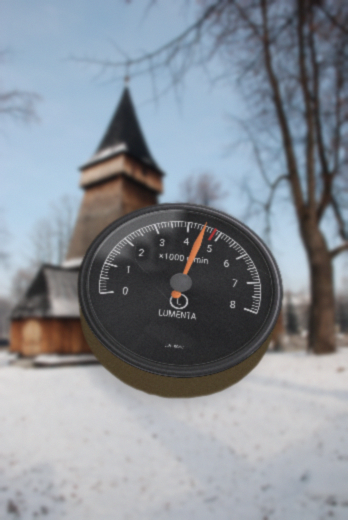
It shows 4500 rpm
